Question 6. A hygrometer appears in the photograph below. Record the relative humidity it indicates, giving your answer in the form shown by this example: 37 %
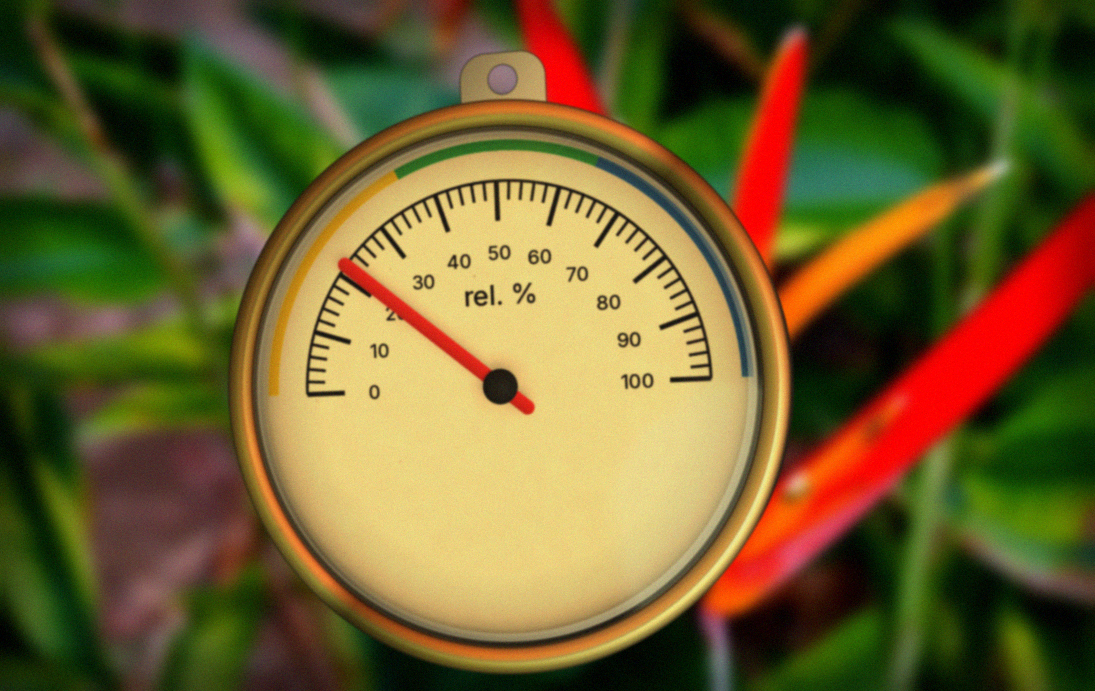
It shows 22 %
